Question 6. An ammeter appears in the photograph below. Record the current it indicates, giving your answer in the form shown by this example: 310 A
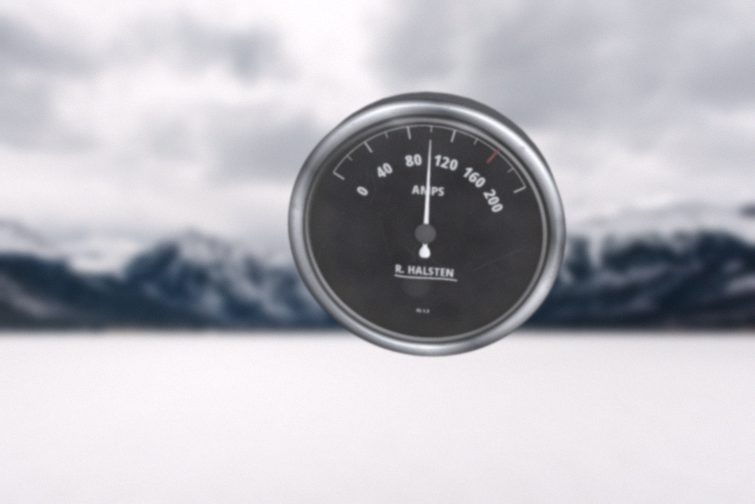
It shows 100 A
